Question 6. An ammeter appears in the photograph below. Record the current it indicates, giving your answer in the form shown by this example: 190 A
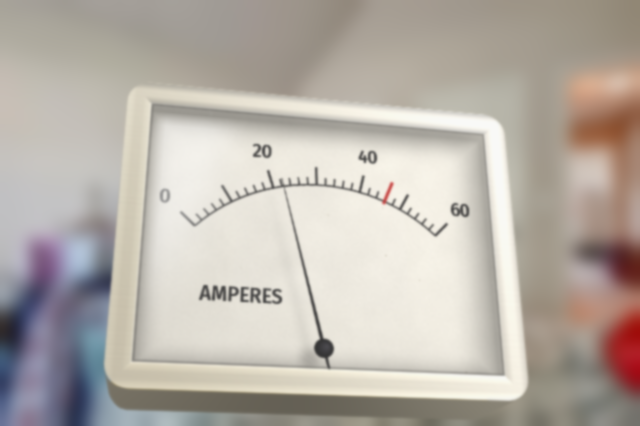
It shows 22 A
